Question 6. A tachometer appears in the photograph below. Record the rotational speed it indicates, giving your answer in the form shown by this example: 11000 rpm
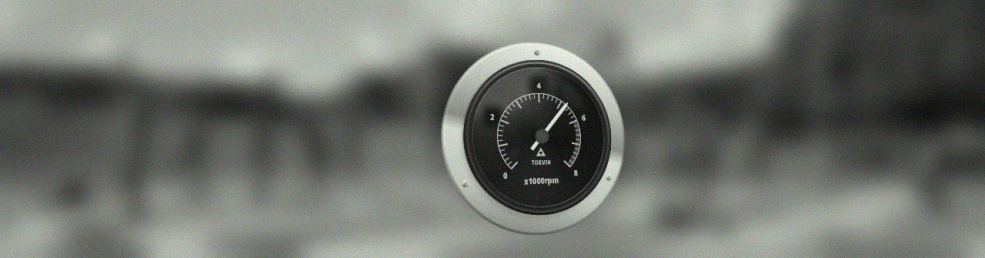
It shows 5200 rpm
